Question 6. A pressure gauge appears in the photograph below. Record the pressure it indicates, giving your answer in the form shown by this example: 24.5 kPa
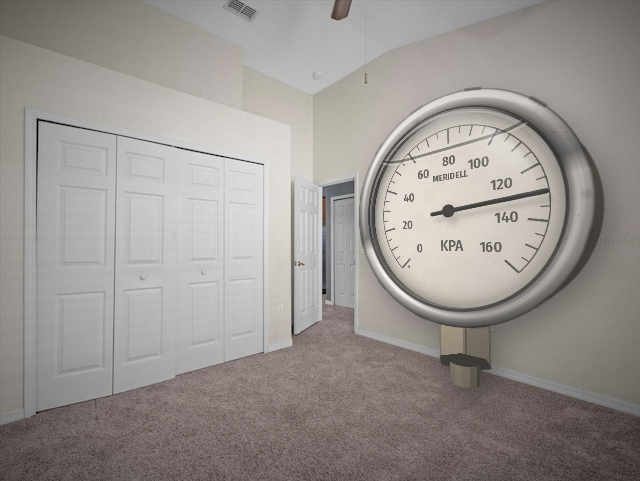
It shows 130 kPa
